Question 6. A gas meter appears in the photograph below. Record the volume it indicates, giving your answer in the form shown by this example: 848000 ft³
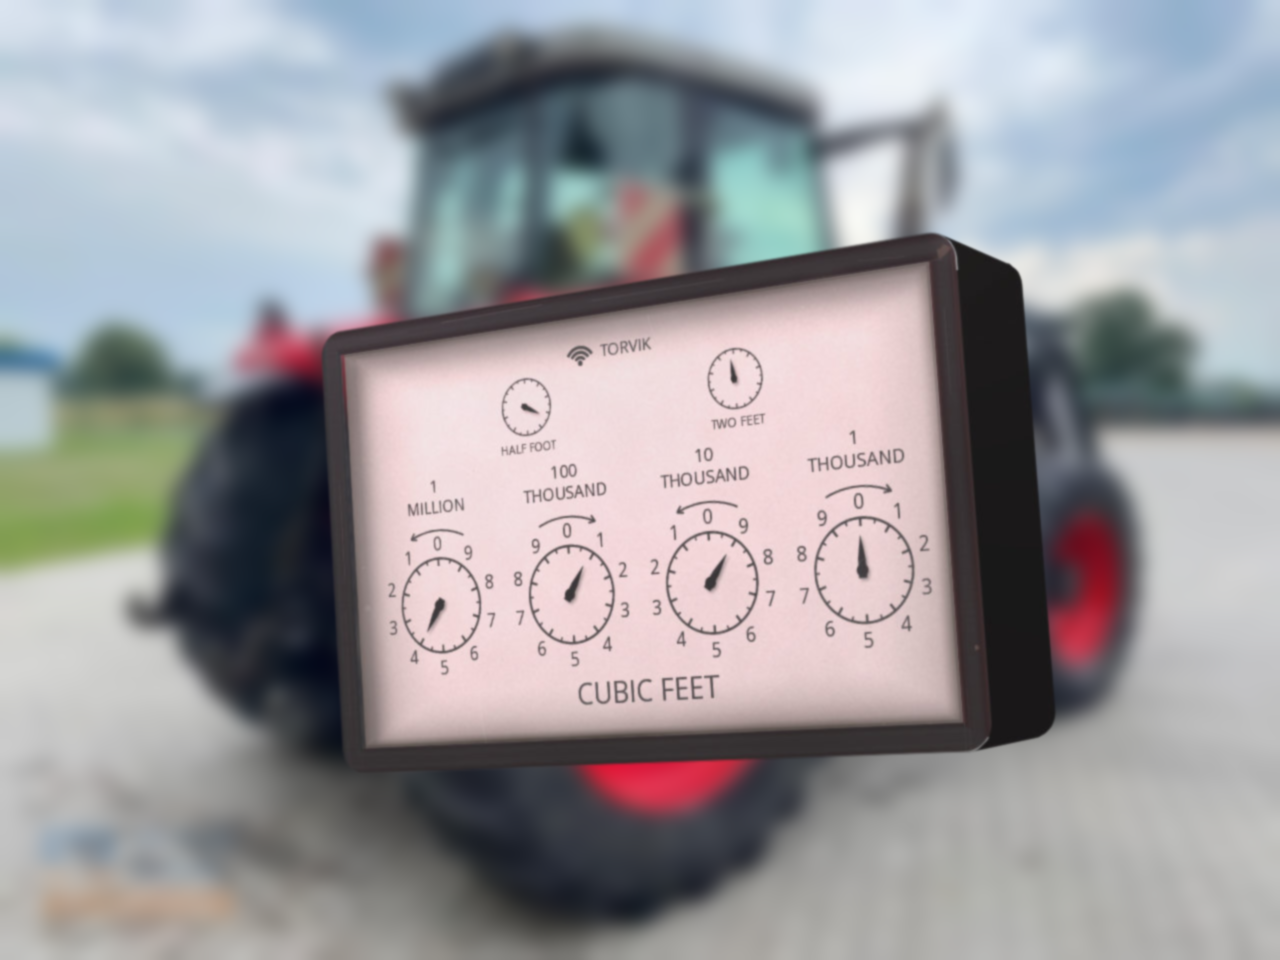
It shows 409000 ft³
